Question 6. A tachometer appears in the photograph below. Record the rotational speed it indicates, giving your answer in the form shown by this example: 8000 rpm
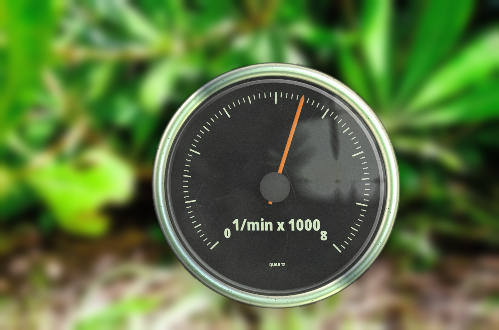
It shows 4500 rpm
